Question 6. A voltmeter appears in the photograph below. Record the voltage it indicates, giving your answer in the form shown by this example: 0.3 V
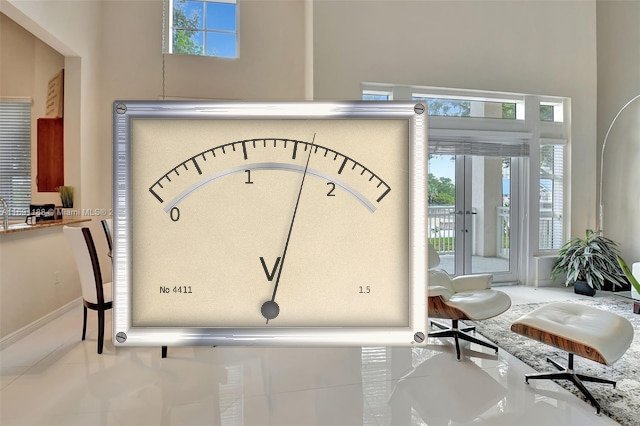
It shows 1.65 V
